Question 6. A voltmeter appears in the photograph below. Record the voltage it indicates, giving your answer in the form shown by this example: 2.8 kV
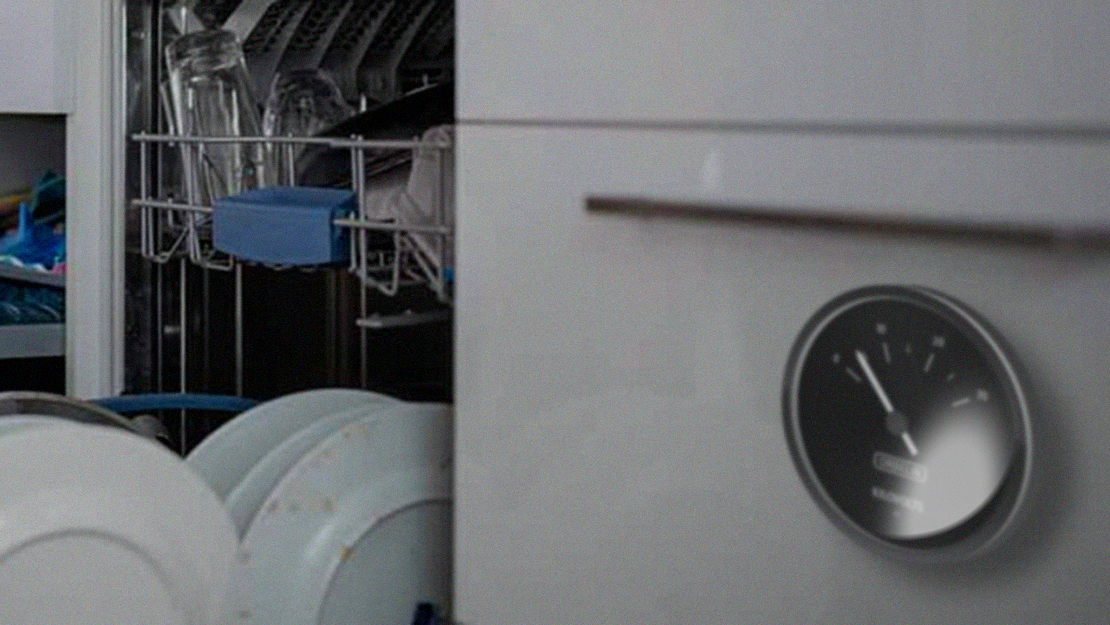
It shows 5 kV
